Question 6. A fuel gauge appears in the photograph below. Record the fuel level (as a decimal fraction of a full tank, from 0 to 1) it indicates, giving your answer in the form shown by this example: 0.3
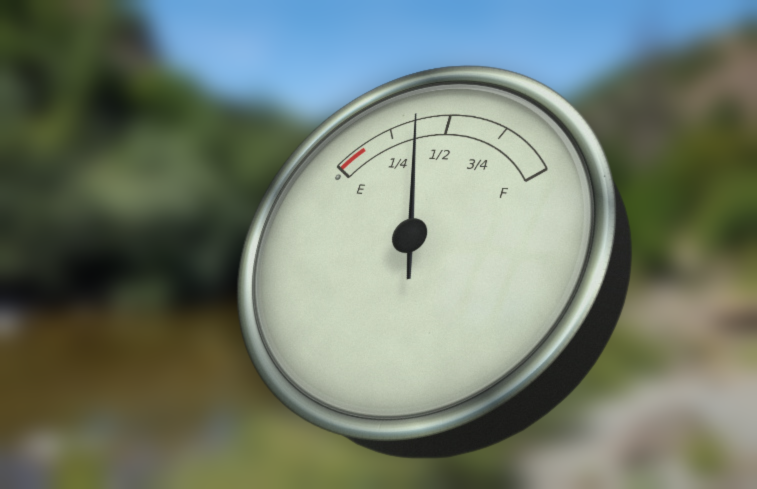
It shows 0.375
